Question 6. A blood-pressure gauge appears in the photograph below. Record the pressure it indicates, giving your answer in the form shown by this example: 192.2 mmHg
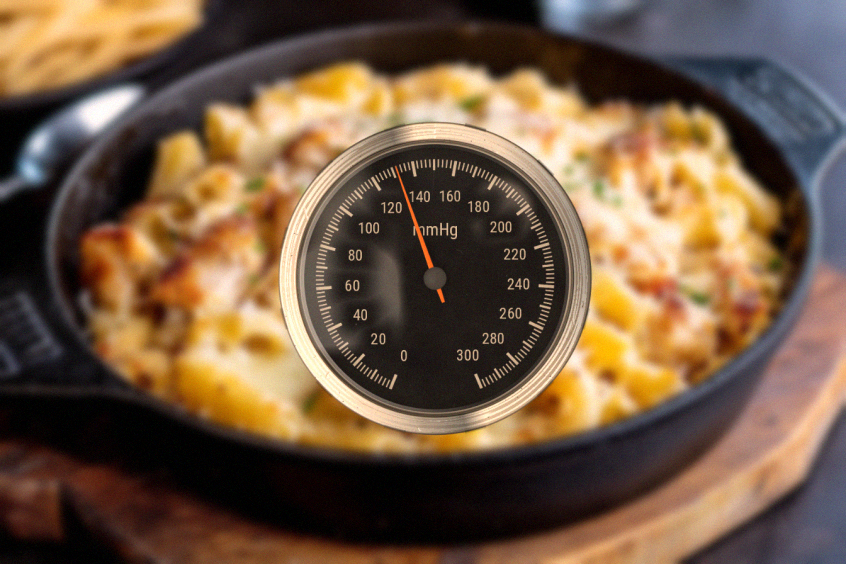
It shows 132 mmHg
